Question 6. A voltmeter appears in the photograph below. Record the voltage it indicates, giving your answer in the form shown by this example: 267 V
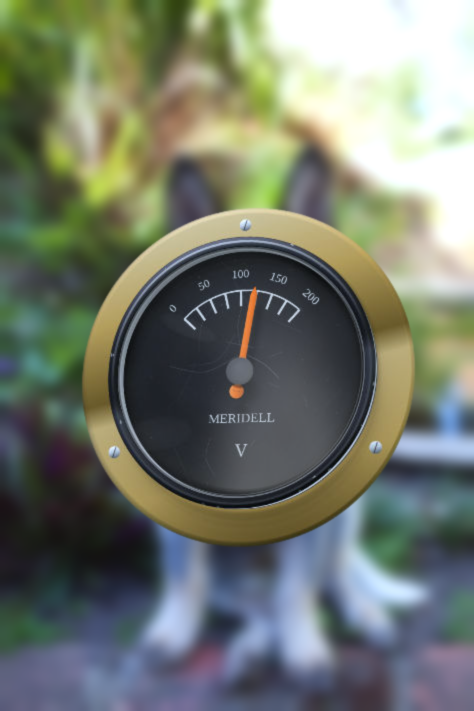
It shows 125 V
